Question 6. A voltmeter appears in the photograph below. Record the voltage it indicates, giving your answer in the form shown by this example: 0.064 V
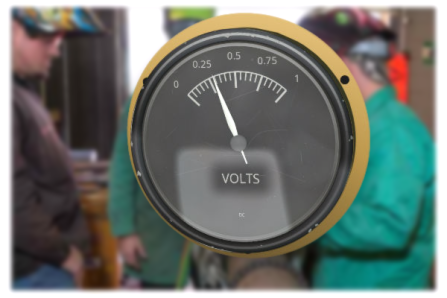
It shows 0.3 V
